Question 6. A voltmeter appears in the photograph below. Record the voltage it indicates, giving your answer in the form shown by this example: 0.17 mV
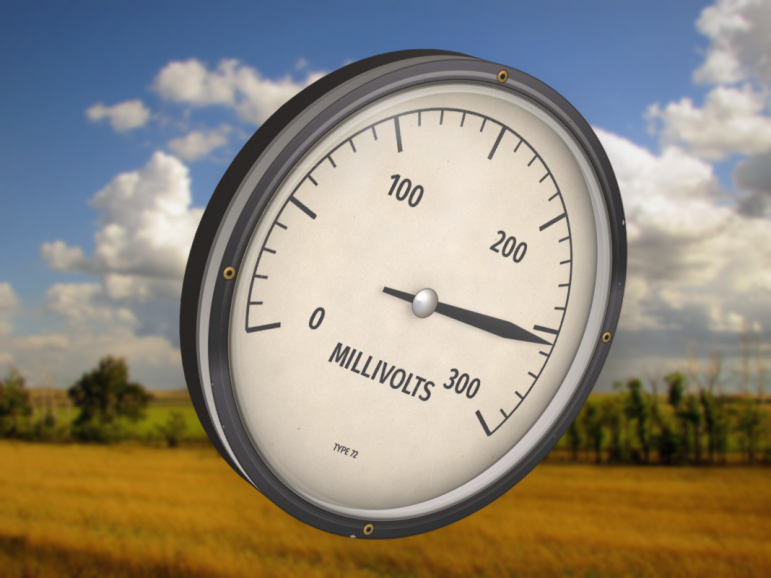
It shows 255 mV
